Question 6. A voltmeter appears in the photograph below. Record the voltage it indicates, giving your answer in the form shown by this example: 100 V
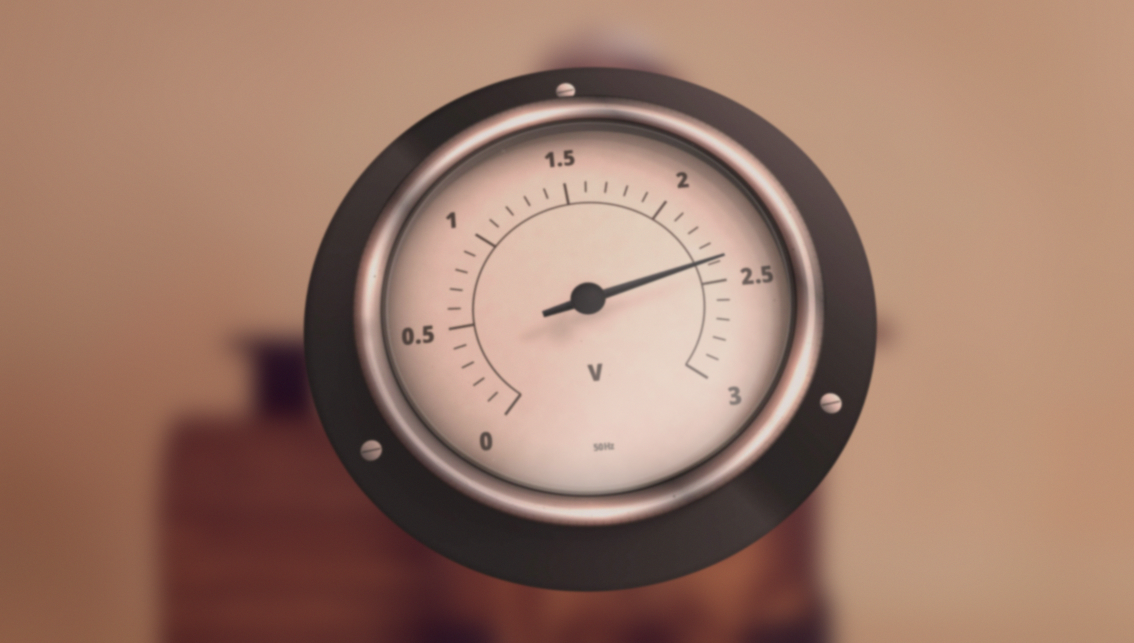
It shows 2.4 V
